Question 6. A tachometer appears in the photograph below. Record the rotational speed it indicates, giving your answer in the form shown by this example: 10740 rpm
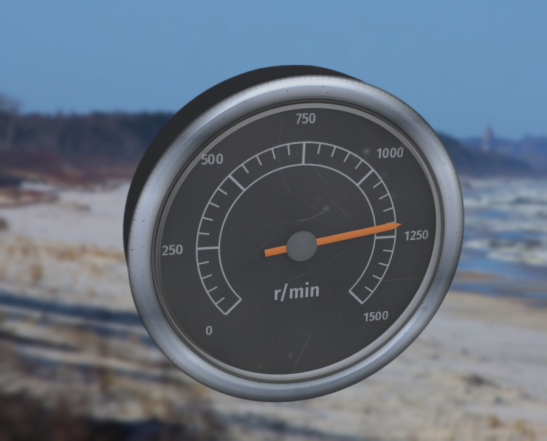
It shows 1200 rpm
